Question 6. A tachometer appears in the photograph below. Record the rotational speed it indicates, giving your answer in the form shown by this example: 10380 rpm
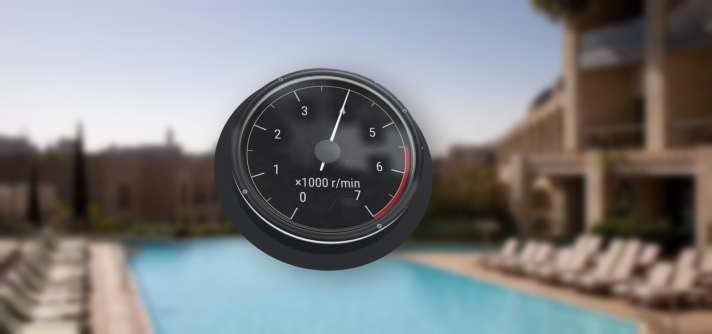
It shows 4000 rpm
